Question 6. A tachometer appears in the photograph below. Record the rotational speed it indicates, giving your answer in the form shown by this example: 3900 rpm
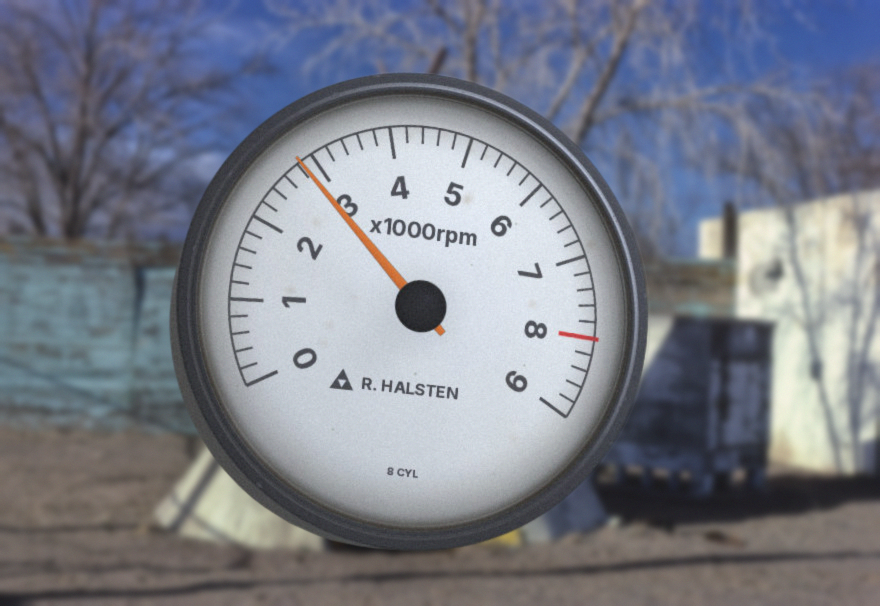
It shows 2800 rpm
